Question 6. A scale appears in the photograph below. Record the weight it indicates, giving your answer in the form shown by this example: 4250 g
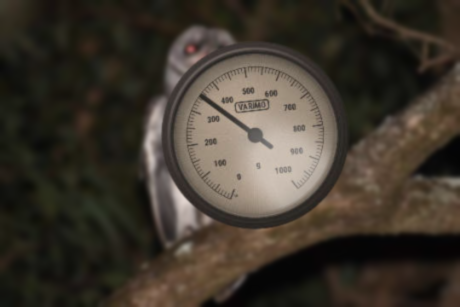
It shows 350 g
